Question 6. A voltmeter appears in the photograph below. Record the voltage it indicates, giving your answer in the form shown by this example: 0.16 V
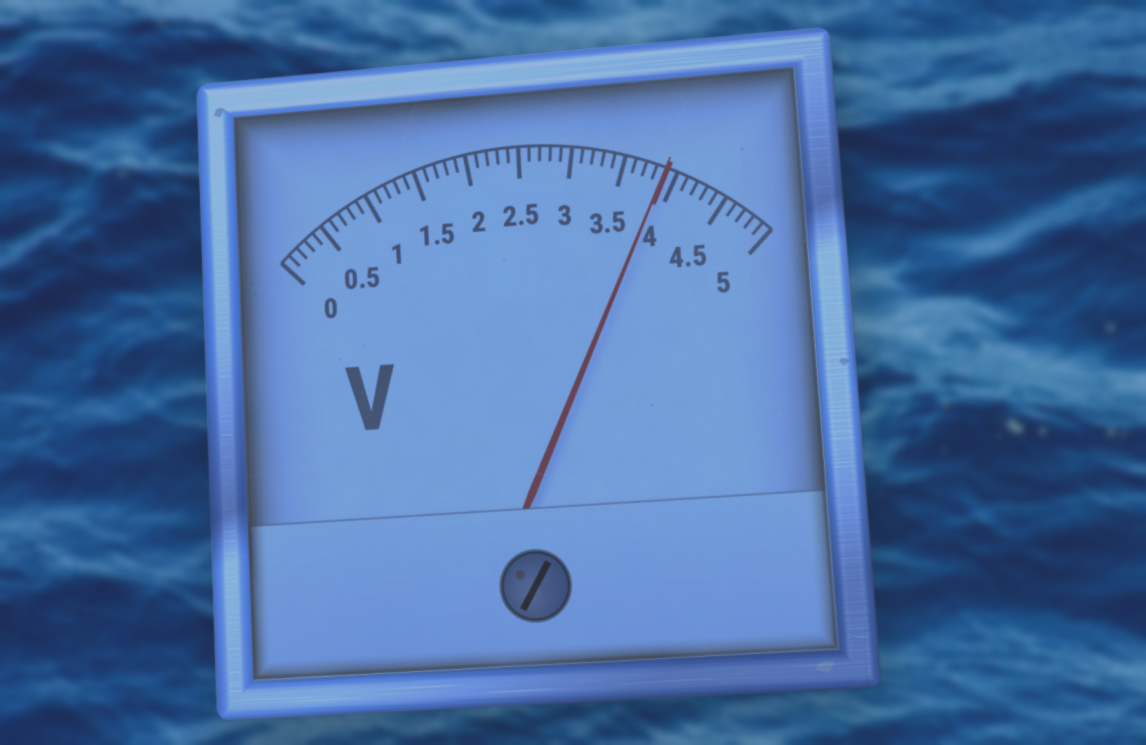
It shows 3.9 V
